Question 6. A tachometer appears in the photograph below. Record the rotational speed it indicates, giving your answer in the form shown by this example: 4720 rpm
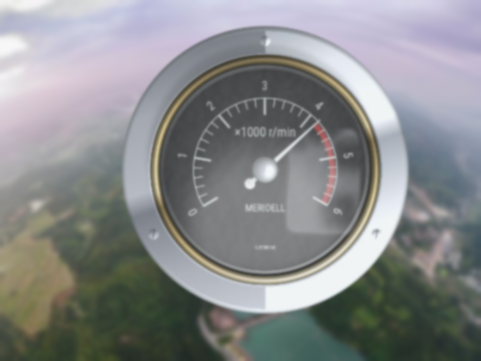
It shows 4200 rpm
